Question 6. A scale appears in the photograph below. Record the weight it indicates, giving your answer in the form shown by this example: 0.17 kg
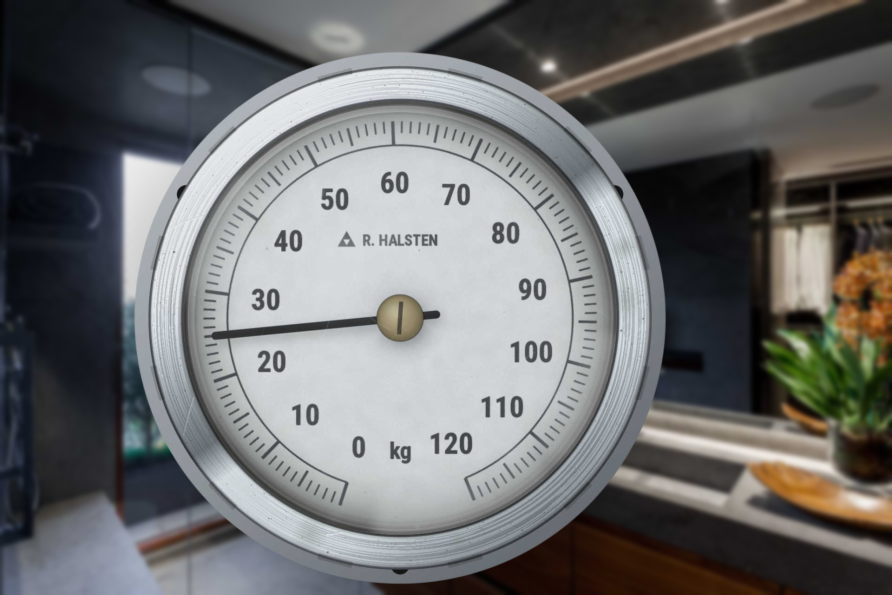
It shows 25 kg
